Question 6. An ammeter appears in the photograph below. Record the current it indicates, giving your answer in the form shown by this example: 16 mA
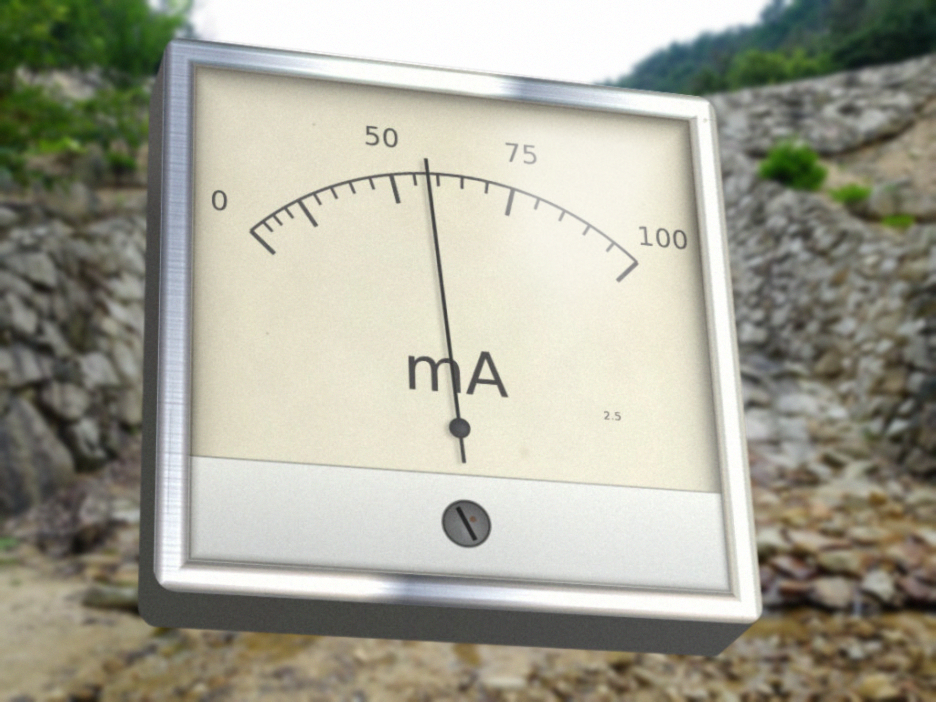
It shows 57.5 mA
